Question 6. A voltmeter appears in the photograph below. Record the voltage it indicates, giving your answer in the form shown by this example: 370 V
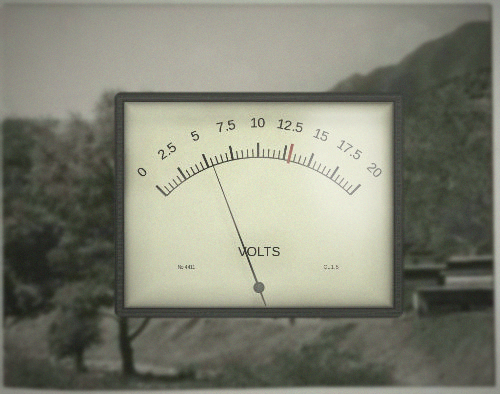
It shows 5.5 V
